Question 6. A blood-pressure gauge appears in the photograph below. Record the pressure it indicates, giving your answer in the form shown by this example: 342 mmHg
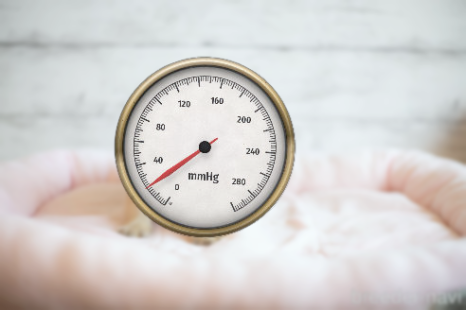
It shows 20 mmHg
